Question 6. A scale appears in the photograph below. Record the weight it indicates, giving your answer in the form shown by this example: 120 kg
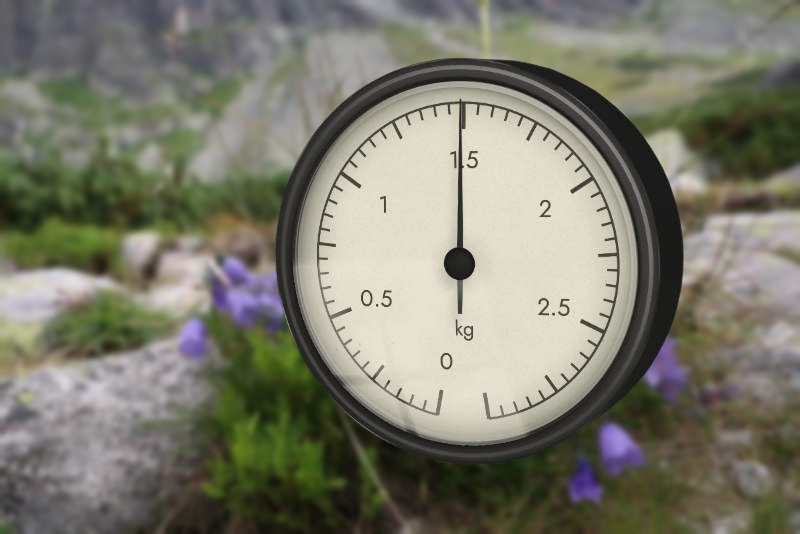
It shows 1.5 kg
